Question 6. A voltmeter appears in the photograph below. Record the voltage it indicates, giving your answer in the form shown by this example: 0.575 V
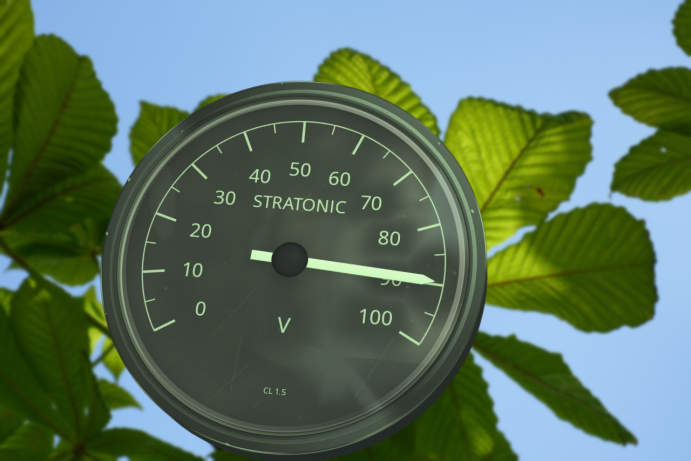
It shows 90 V
